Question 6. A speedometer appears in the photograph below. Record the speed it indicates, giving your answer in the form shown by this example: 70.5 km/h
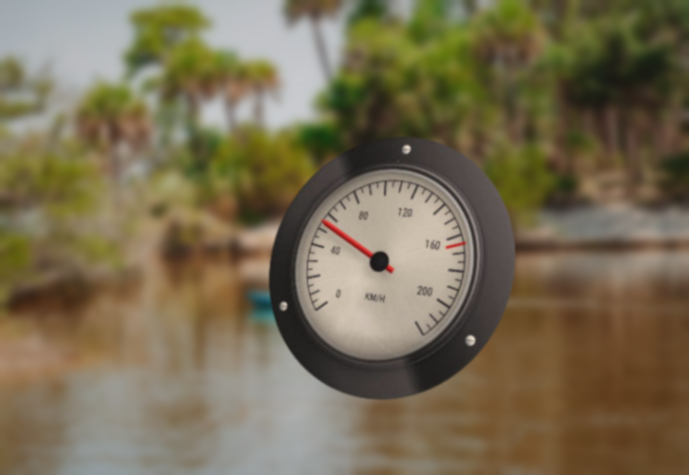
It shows 55 km/h
